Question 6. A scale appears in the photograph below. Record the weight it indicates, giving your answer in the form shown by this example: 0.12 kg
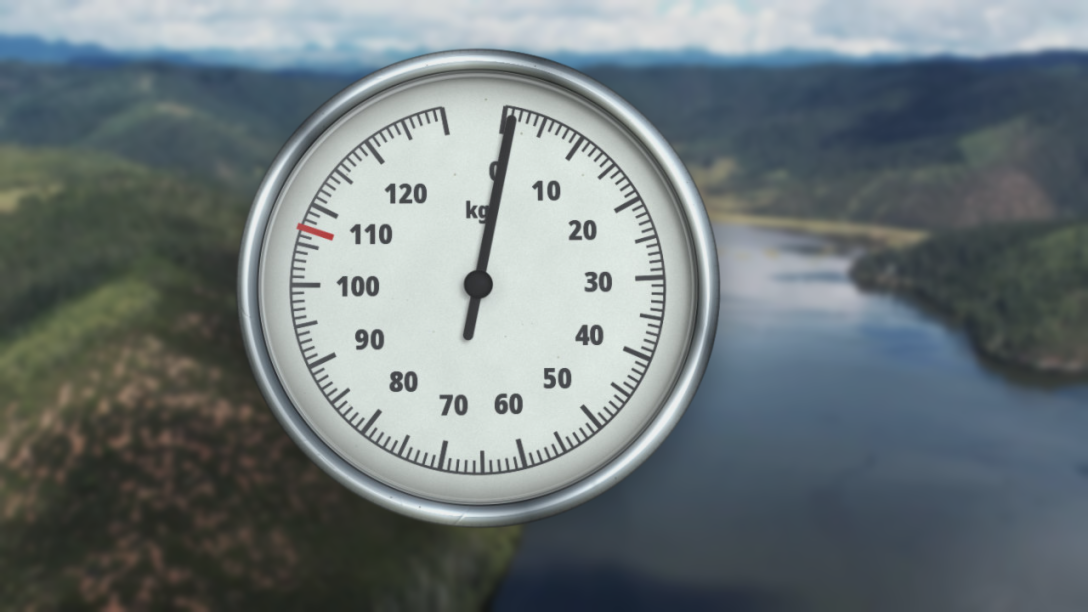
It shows 1 kg
